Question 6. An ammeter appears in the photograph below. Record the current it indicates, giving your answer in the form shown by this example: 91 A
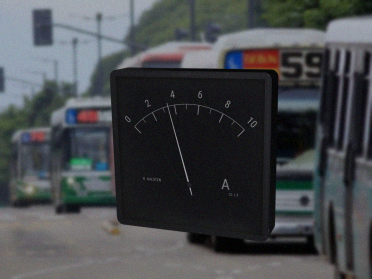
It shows 3.5 A
